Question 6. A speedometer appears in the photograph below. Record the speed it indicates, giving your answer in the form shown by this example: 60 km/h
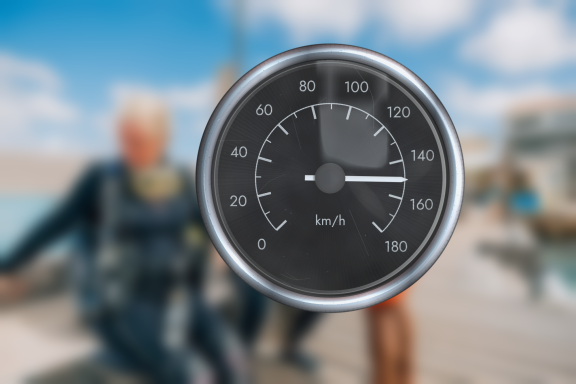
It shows 150 km/h
